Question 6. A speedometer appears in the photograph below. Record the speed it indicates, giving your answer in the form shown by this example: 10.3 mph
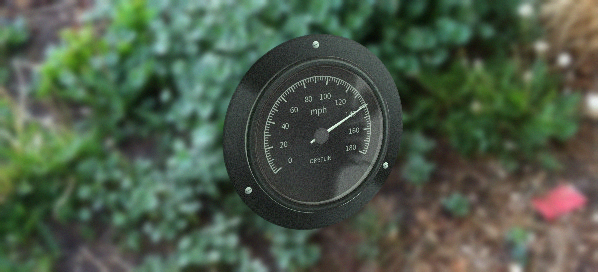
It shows 140 mph
